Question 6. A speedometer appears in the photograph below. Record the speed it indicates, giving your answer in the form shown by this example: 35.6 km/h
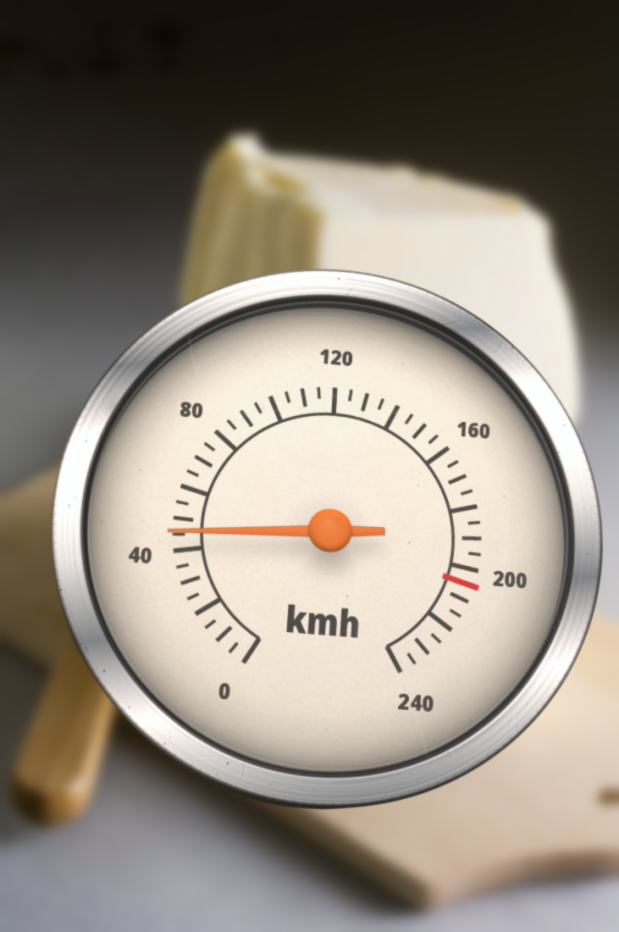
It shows 45 km/h
